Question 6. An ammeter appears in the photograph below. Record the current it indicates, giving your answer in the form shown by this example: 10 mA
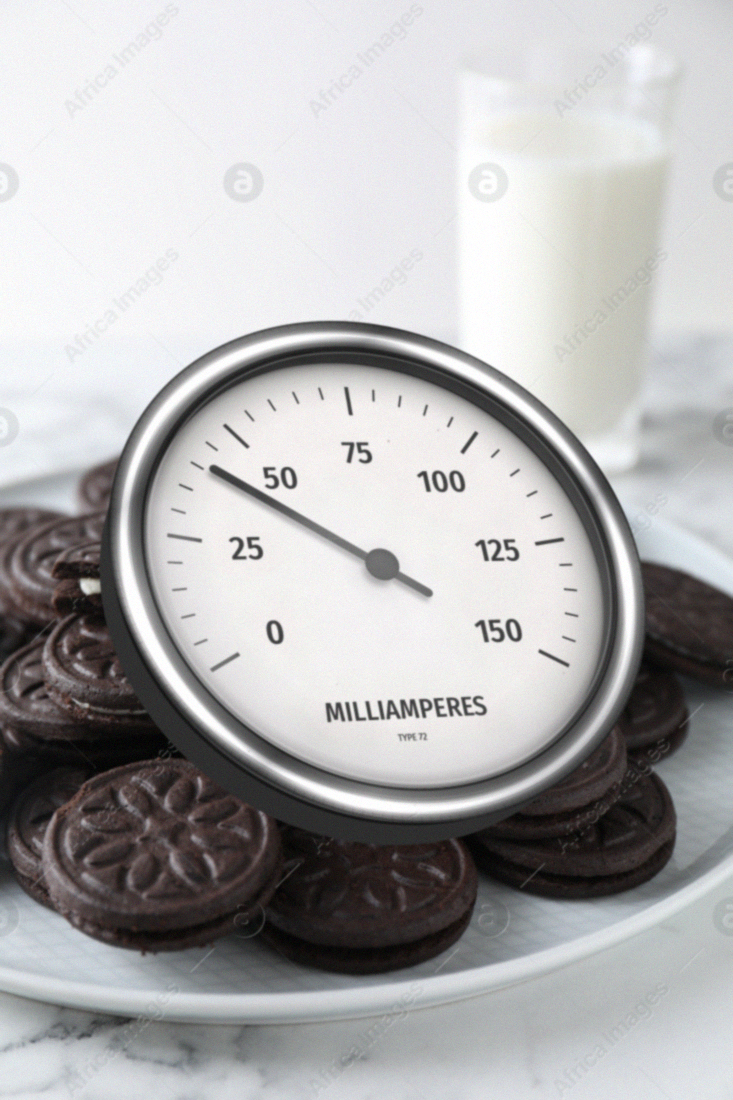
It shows 40 mA
